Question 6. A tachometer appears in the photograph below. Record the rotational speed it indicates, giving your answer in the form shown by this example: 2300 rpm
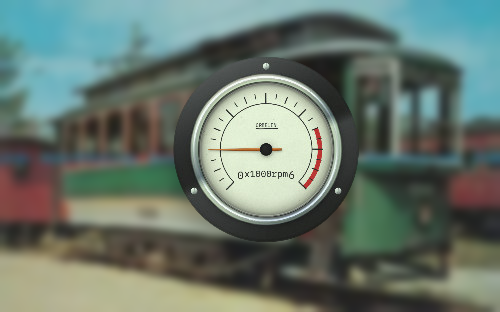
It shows 1000 rpm
